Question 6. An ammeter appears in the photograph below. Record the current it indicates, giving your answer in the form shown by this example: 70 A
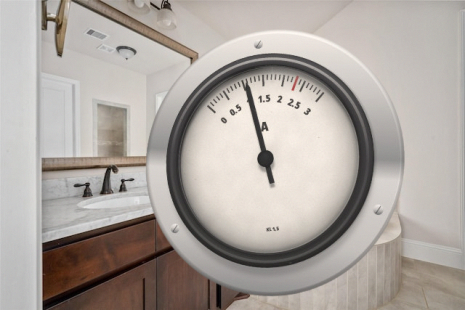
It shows 1.1 A
